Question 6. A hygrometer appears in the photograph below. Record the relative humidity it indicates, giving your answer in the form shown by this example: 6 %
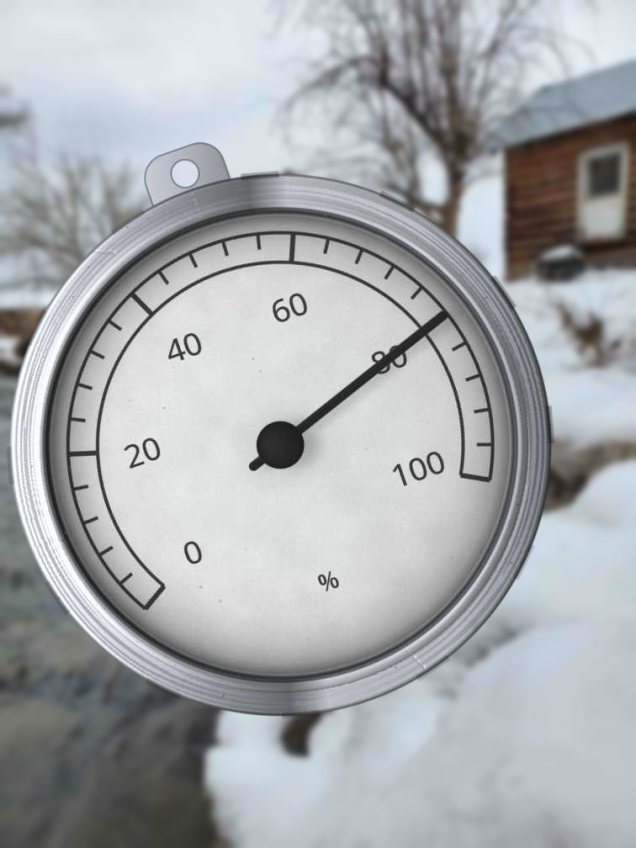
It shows 80 %
